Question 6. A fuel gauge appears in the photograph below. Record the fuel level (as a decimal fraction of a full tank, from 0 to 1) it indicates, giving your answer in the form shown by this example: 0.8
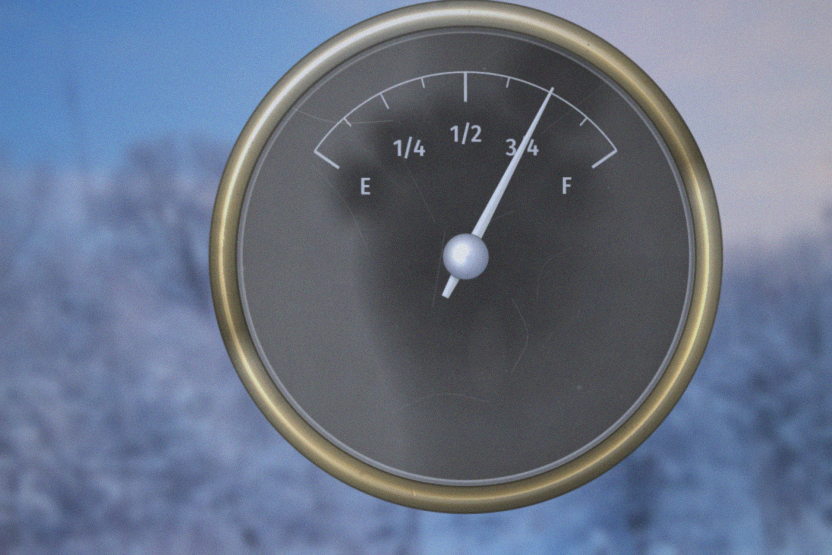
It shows 0.75
